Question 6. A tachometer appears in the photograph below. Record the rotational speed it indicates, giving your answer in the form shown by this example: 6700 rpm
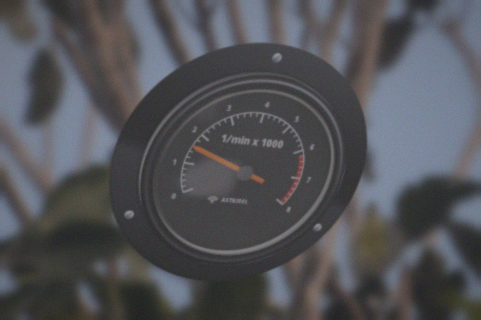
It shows 1600 rpm
